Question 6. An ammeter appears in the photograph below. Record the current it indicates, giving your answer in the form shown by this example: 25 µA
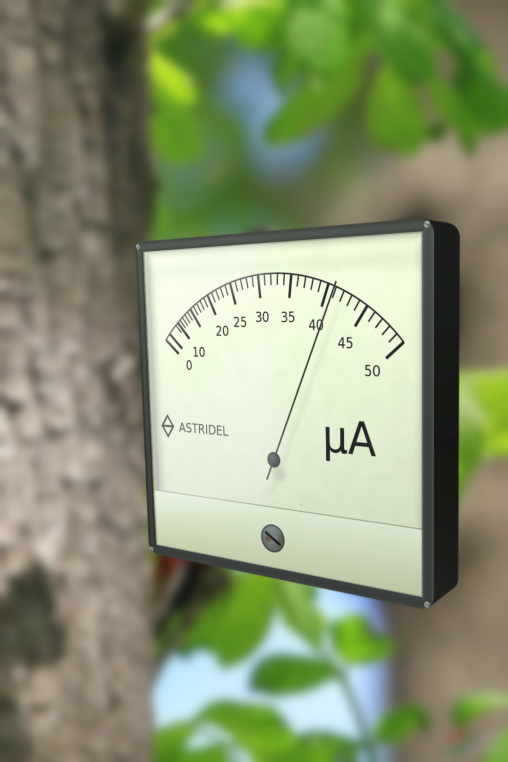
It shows 41 µA
